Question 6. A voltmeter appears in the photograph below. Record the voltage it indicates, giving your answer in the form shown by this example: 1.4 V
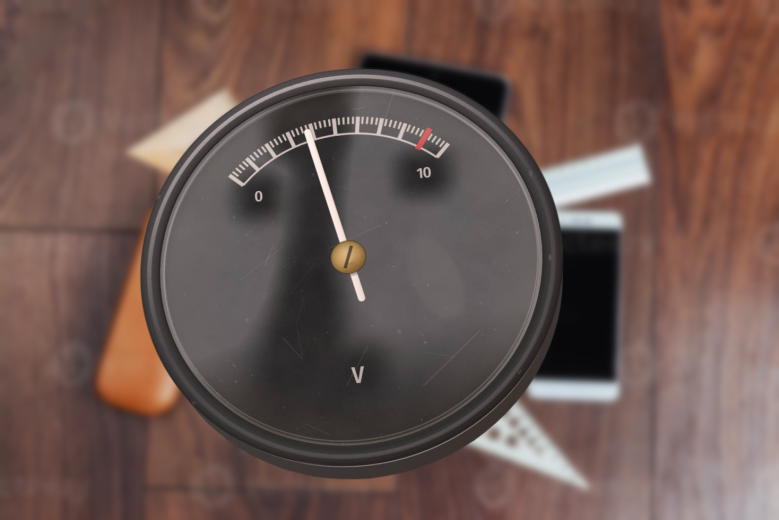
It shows 3.8 V
